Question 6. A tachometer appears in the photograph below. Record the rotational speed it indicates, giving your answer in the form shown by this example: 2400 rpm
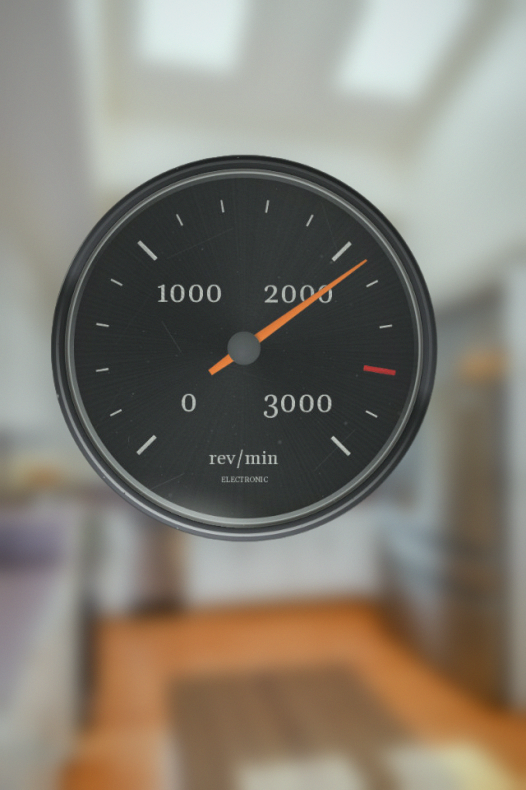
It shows 2100 rpm
